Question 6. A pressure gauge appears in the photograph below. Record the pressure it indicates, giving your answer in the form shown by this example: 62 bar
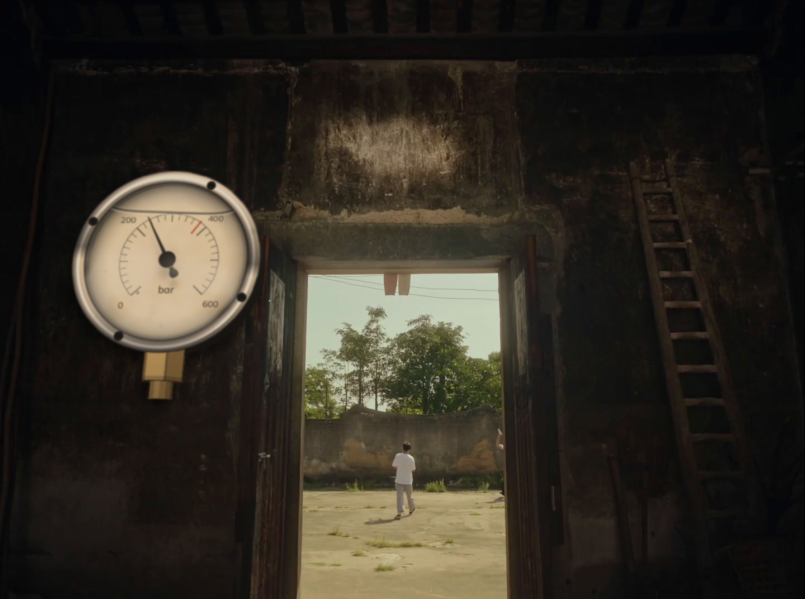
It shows 240 bar
